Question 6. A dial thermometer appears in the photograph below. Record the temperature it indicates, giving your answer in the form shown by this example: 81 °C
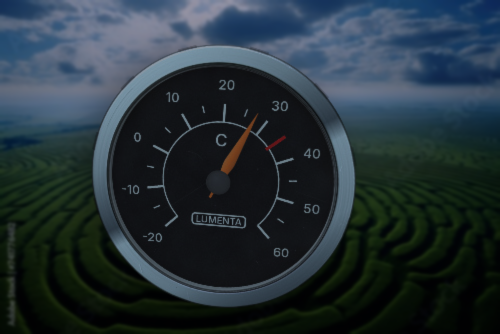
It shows 27.5 °C
